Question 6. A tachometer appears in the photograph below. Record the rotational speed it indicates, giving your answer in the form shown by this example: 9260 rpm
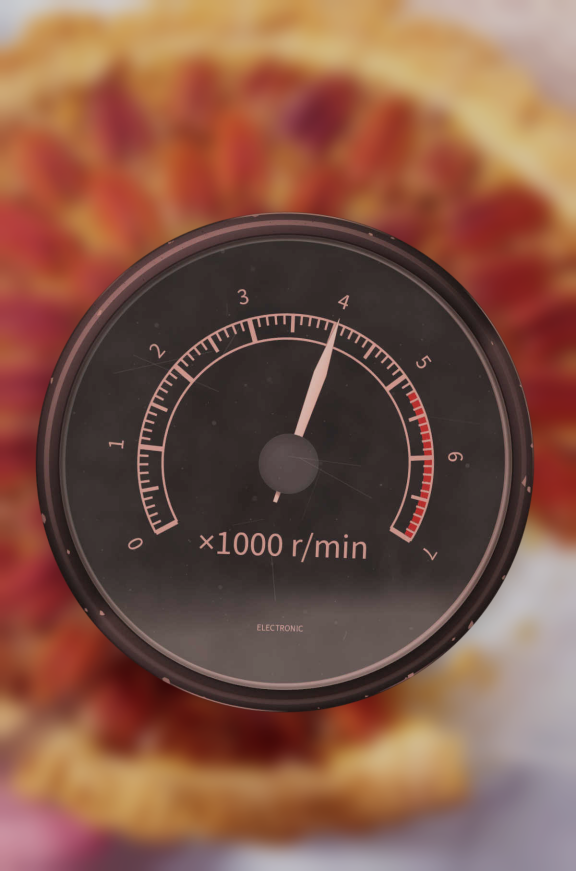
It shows 4000 rpm
